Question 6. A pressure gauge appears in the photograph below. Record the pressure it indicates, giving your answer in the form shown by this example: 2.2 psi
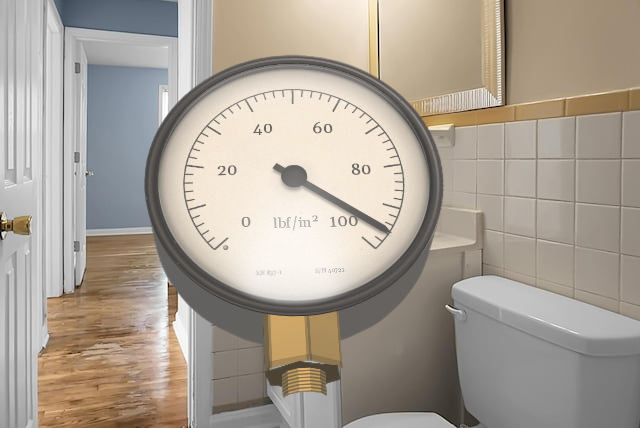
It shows 96 psi
